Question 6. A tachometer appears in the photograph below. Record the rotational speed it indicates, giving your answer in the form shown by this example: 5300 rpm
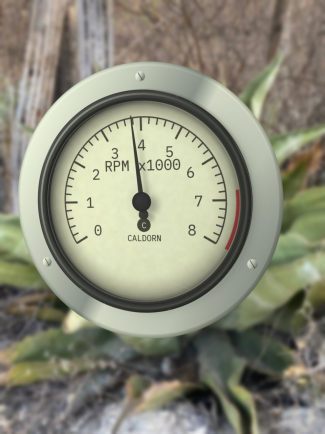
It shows 3800 rpm
